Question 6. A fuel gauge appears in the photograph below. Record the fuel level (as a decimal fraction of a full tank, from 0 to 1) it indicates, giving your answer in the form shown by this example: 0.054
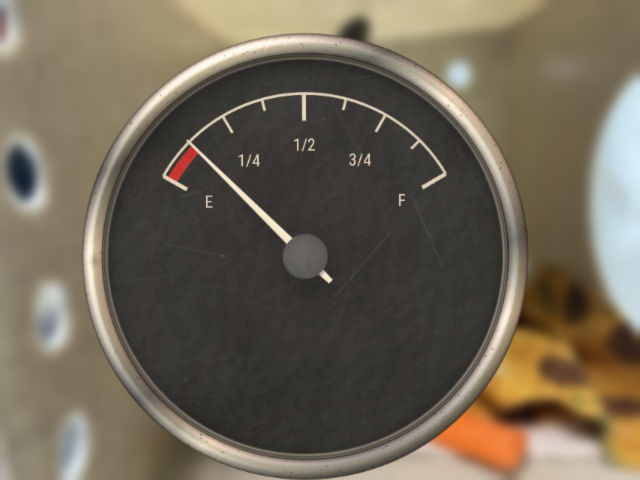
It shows 0.125
